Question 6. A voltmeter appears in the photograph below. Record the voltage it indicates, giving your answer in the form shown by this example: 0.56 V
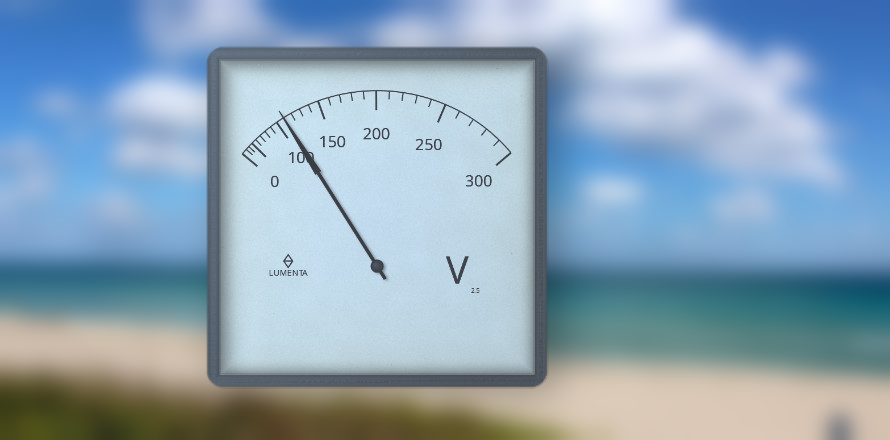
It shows 110 V
